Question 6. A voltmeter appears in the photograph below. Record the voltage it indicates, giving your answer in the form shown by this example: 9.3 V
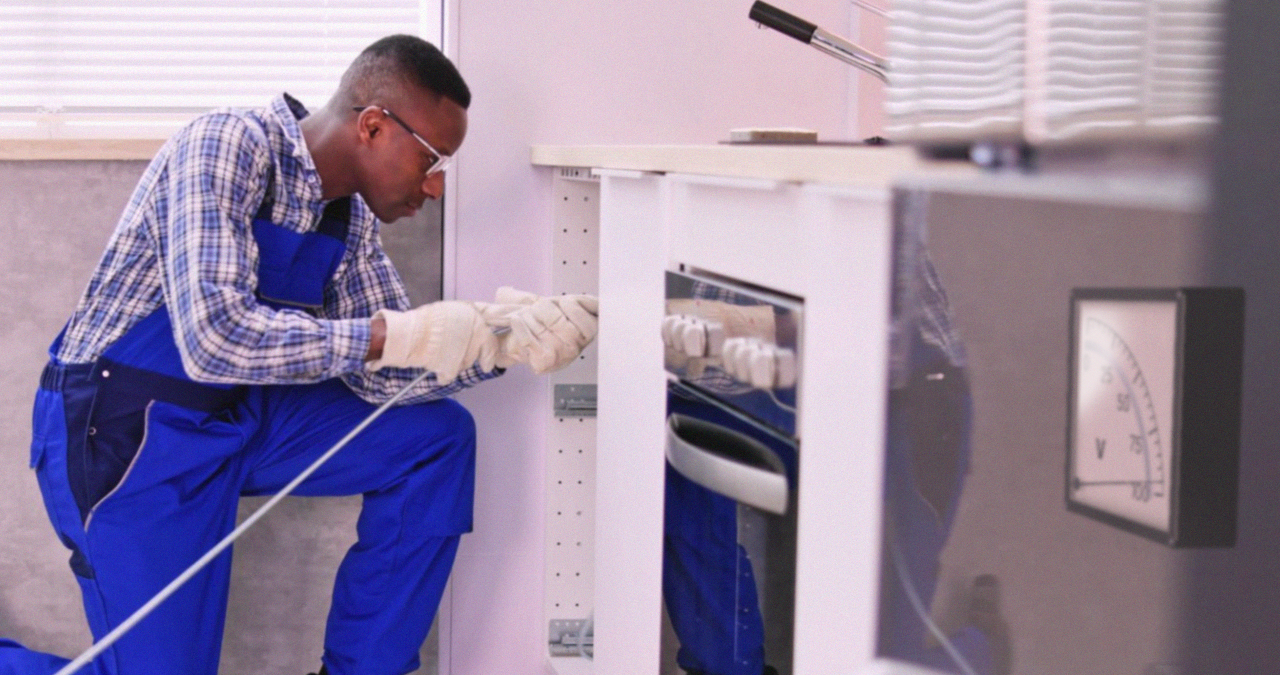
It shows 95 V
